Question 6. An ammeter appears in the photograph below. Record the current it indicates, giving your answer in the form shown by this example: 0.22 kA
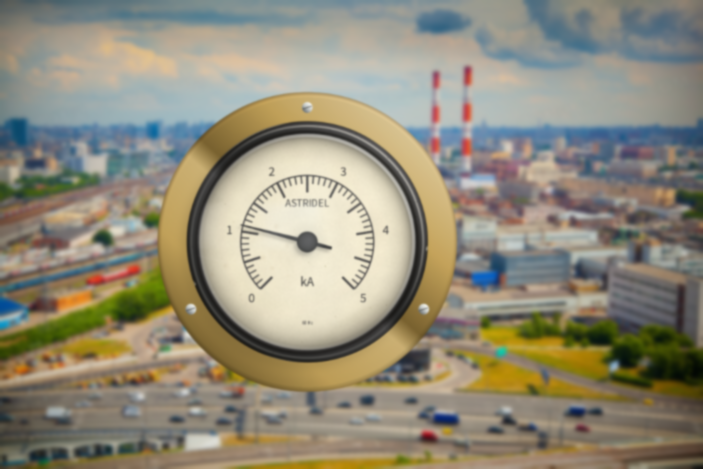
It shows 1.1 kA
